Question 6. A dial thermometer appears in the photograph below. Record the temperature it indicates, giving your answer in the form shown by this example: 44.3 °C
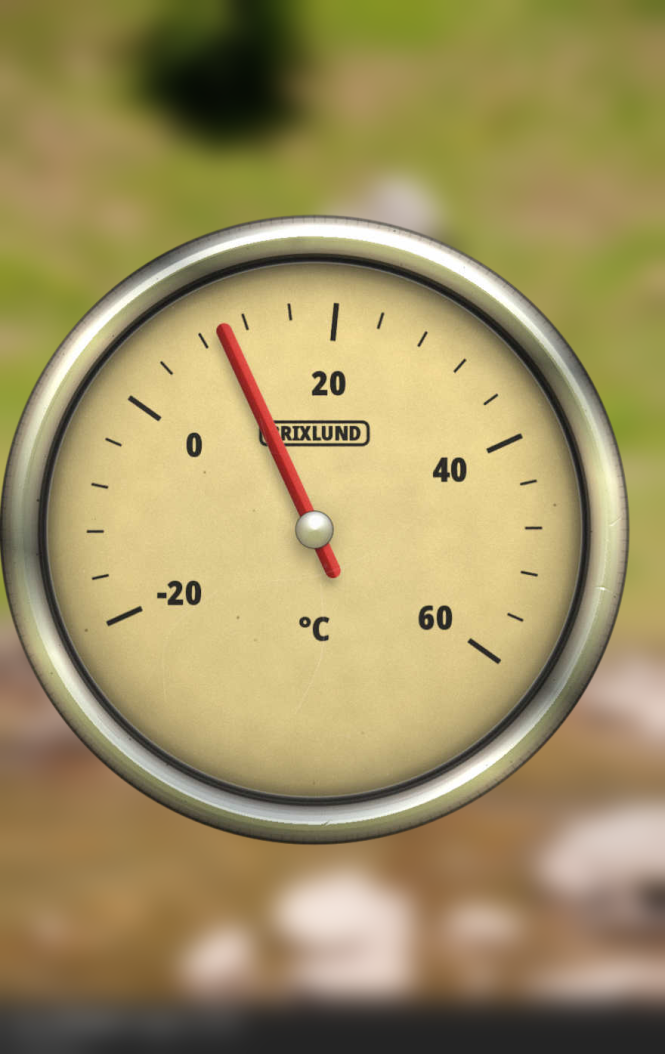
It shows 10 °C
